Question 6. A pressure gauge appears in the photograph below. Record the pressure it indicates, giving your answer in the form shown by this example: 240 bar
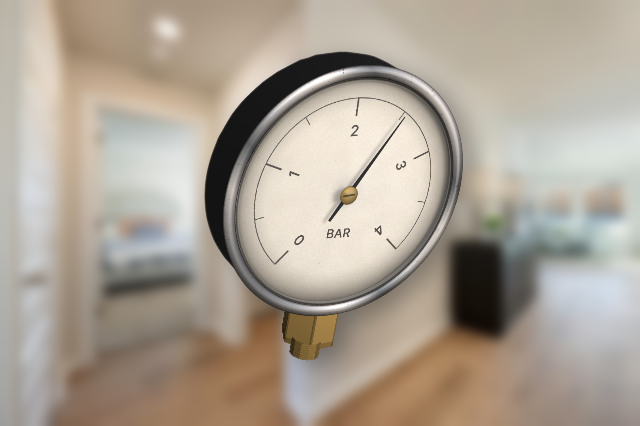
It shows 2.5 bar
